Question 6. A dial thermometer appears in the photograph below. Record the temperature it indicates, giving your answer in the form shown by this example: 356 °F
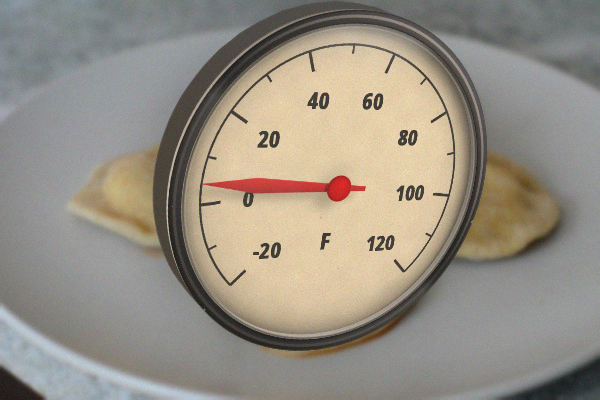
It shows 5 °F
